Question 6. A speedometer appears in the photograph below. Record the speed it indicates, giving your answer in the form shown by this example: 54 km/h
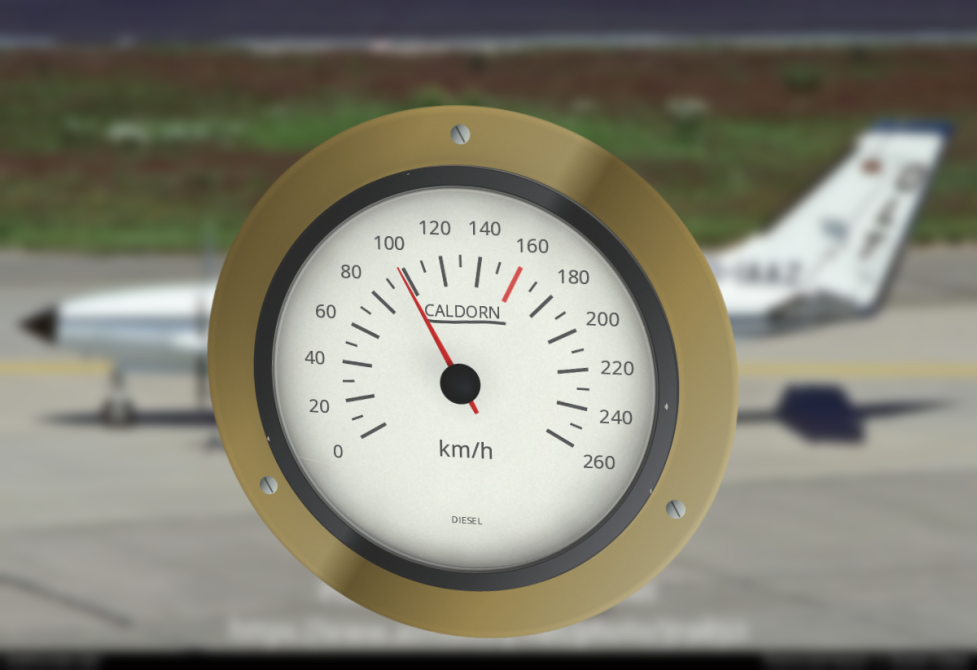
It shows 100 km/h
